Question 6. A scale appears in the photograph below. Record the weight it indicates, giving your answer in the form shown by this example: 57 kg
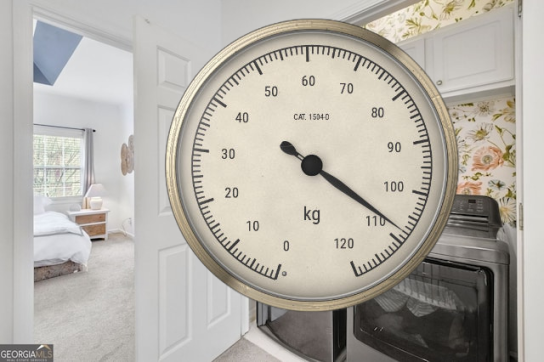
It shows 108 kg
